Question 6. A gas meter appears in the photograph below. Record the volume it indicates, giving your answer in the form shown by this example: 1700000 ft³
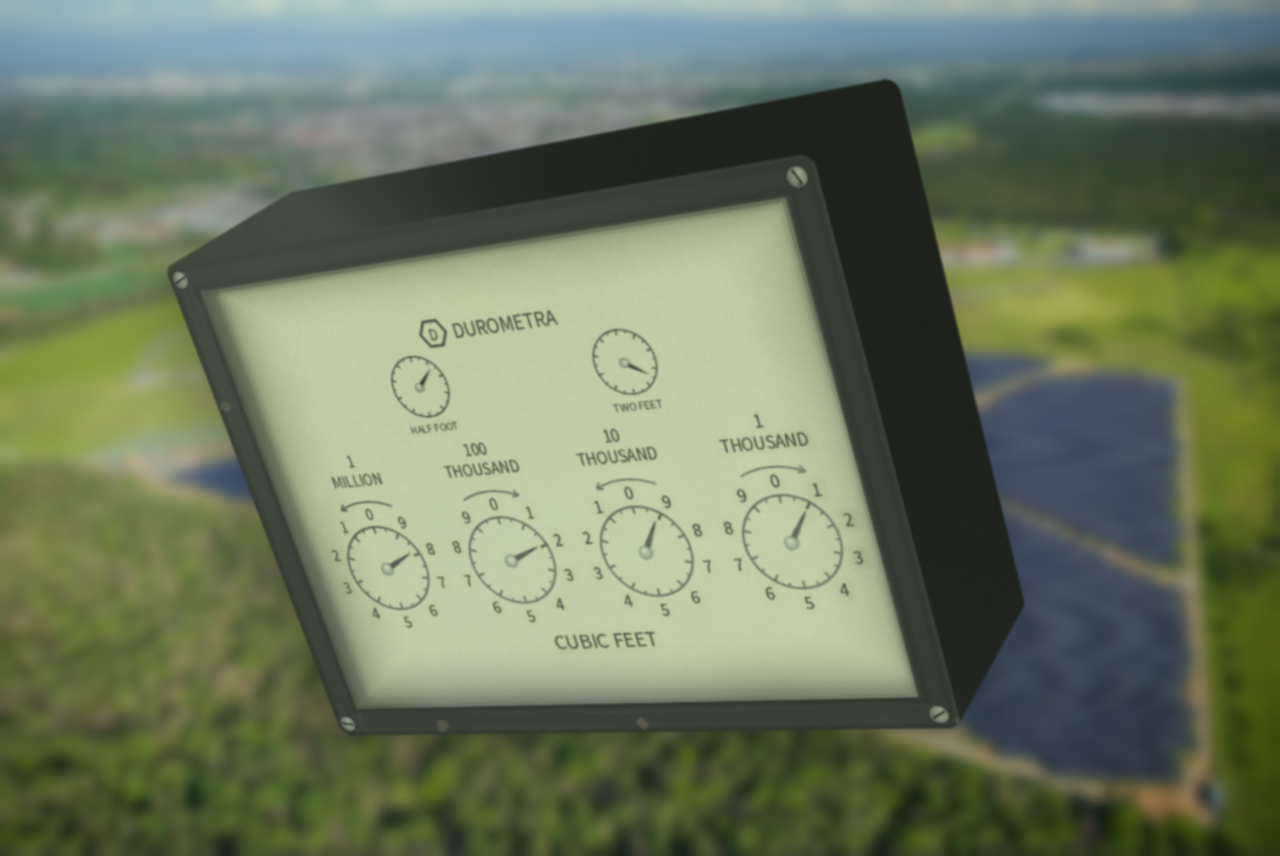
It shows 819100 ft³
